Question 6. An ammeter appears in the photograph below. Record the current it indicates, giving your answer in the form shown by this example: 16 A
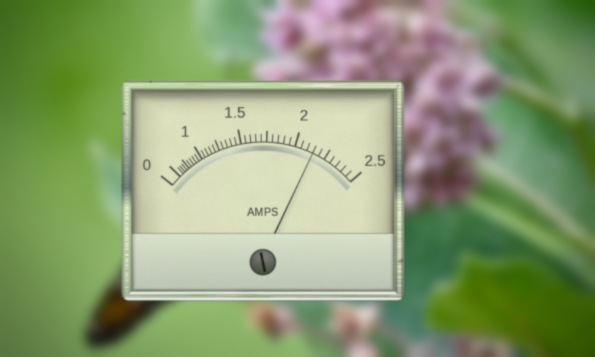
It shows 2.15 A
